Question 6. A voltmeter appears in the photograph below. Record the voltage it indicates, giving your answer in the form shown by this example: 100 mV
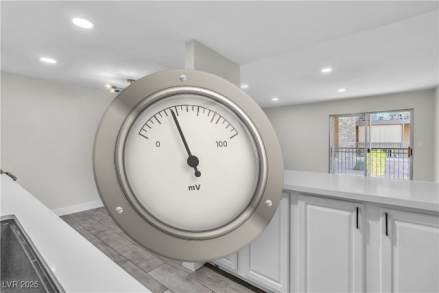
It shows 35 mV
